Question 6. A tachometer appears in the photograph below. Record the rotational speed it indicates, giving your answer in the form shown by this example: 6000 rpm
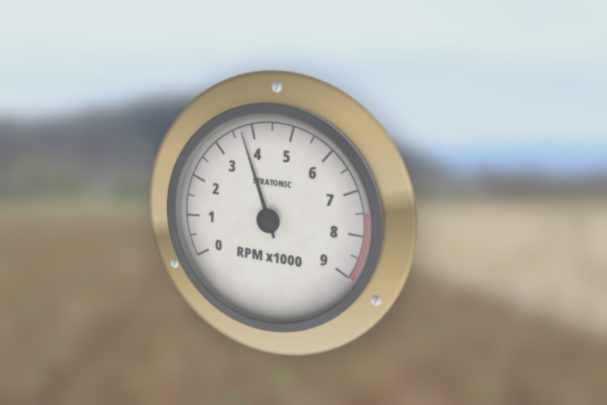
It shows 3750 rpm
